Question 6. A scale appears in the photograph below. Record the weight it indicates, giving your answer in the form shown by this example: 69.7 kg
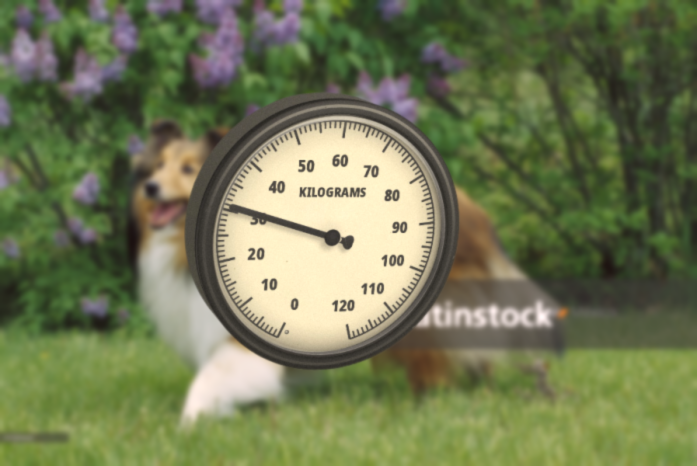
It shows 31 kg
